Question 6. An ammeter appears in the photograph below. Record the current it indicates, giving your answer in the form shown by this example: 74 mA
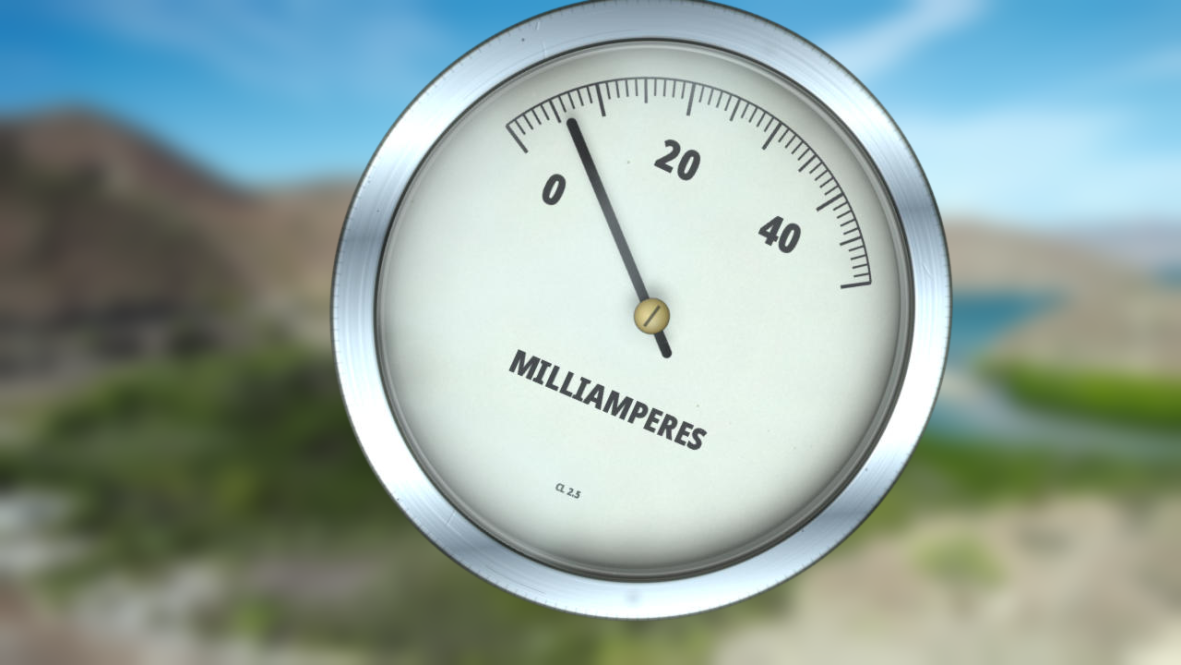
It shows 6 mA
